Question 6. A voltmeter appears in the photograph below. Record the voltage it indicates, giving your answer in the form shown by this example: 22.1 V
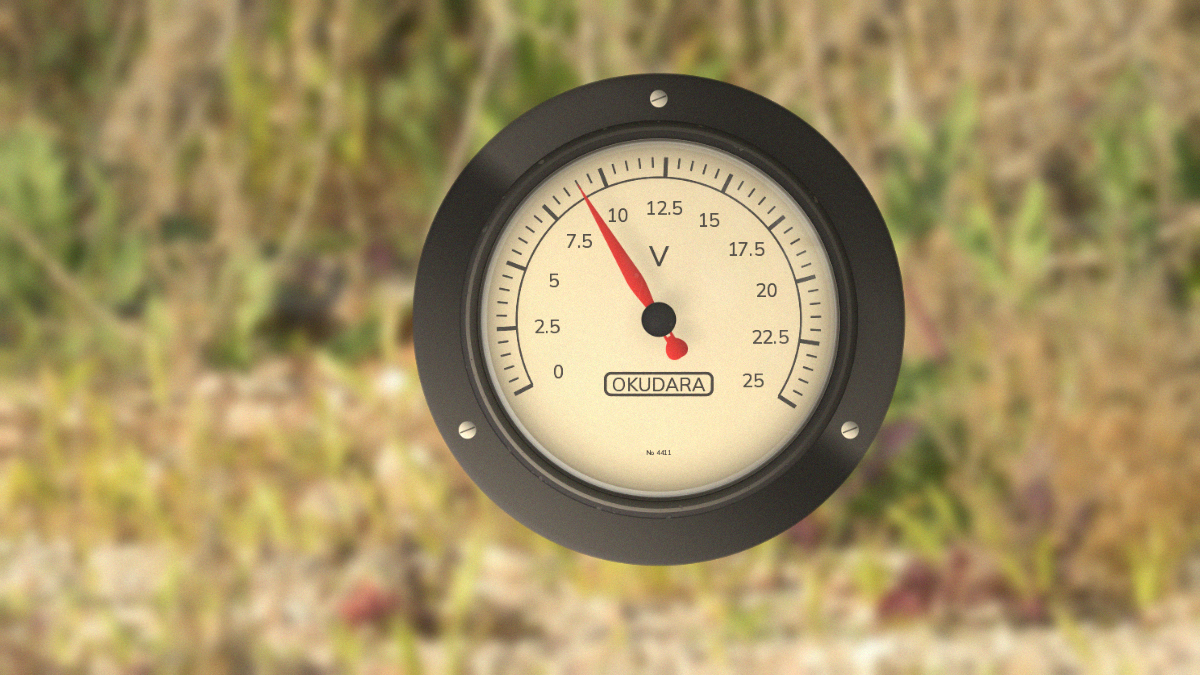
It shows 9 V
